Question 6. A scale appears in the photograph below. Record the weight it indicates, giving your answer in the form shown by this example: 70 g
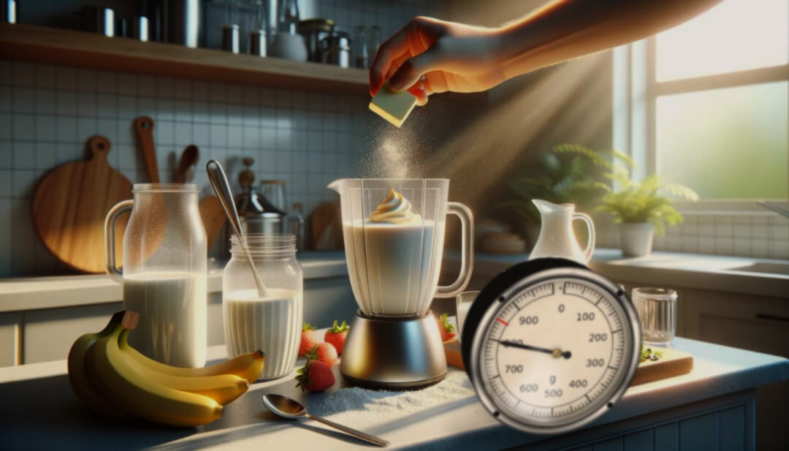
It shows 800 g
